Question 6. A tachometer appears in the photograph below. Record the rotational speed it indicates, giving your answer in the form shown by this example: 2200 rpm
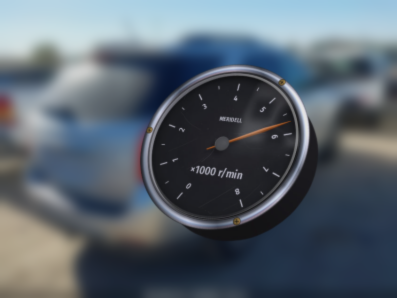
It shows 5750 rpm
